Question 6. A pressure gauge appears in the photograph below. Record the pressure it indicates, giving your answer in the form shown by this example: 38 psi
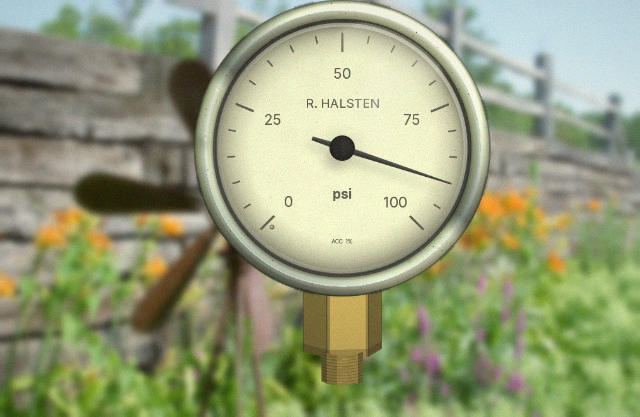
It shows 90 psi
